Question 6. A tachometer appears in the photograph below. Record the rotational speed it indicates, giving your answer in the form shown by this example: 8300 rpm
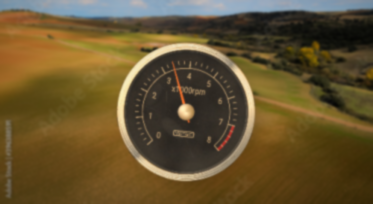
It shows 3400 rpm
